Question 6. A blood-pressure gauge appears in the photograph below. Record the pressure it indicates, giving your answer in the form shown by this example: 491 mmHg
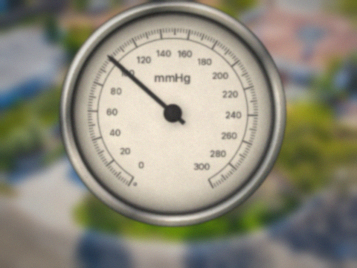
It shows 100 mmHg
